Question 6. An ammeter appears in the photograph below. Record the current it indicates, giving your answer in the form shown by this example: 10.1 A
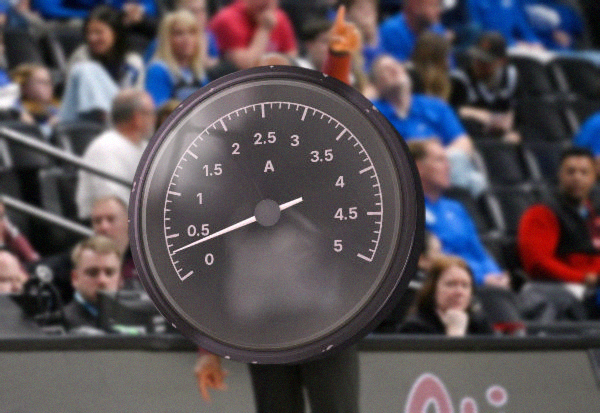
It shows 0.3 A
